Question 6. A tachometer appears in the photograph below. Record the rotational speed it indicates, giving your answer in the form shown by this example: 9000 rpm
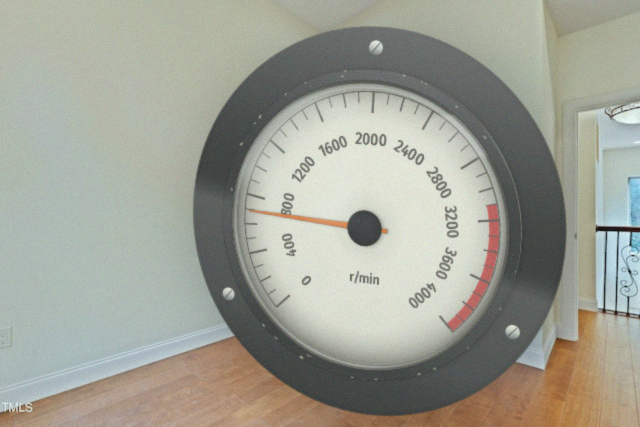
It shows 700 rpm
